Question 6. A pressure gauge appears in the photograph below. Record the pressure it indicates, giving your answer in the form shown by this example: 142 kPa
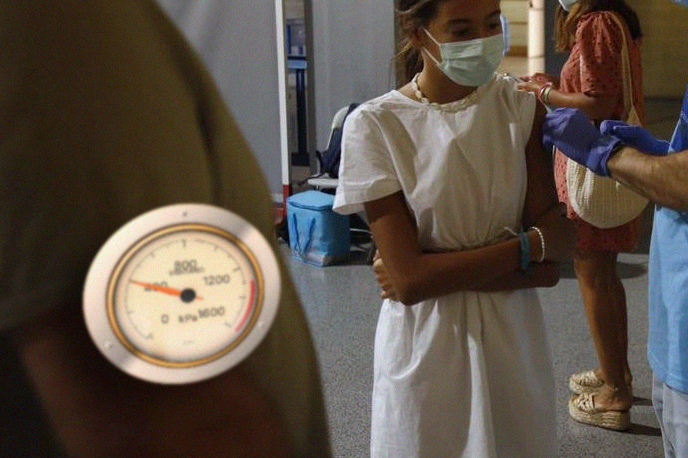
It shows 400 kPa
